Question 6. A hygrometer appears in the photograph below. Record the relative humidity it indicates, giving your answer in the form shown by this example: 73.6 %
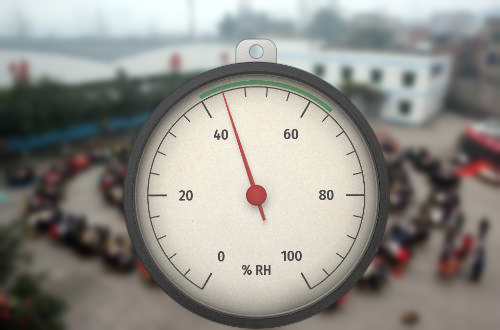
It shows 44 %
